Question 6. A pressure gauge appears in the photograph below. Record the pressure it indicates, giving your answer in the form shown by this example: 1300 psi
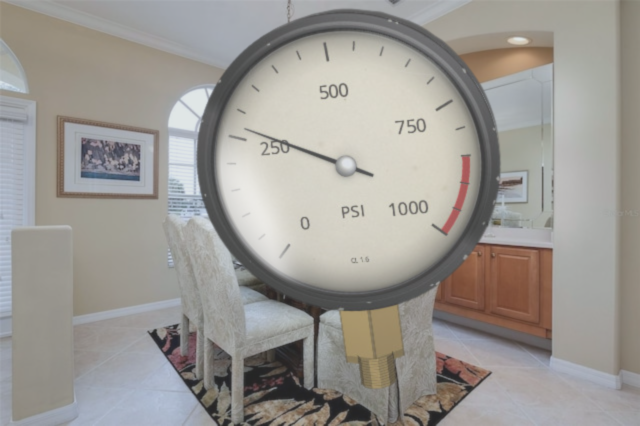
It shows 275 psi
